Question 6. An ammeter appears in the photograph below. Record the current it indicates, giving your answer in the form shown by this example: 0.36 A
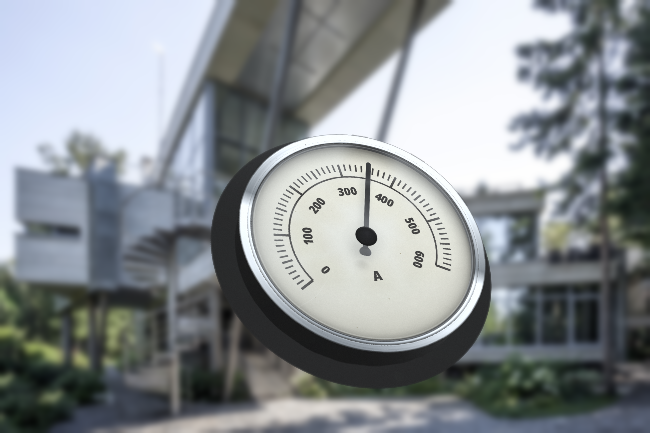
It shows 350 A
